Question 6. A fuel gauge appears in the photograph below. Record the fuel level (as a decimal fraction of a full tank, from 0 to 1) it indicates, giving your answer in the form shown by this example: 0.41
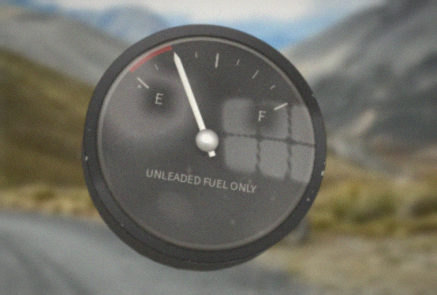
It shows 0.25
